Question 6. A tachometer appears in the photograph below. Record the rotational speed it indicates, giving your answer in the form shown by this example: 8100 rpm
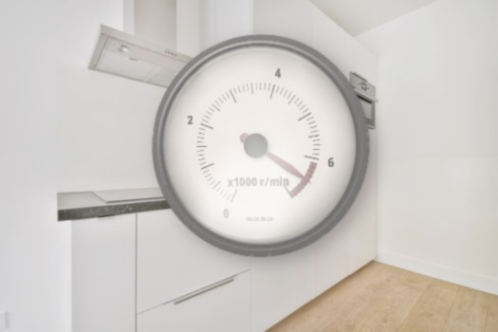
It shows 6500 rpm
